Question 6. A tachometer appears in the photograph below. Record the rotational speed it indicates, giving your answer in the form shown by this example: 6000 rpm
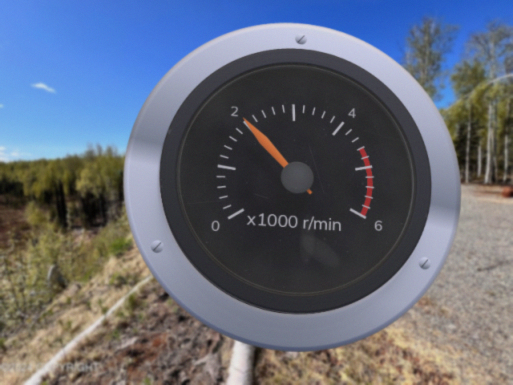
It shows 2000 rpm
